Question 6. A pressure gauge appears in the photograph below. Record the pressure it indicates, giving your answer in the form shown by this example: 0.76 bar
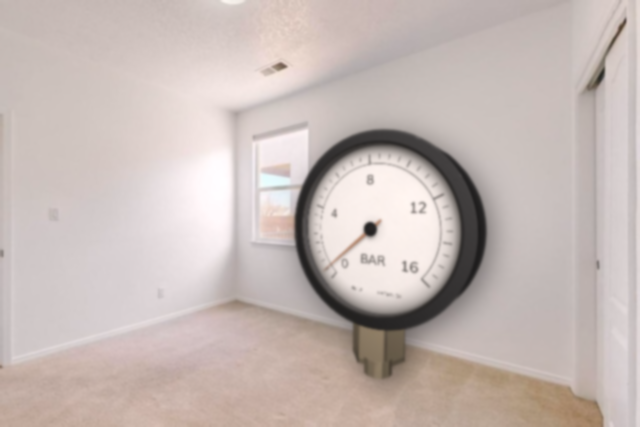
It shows 0.5 bar
